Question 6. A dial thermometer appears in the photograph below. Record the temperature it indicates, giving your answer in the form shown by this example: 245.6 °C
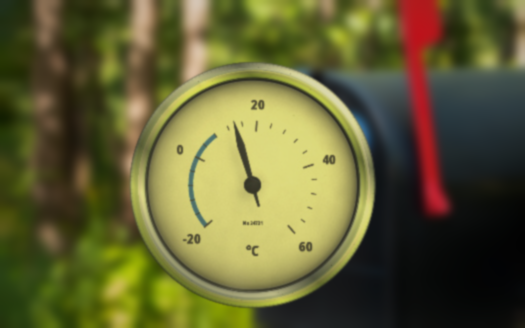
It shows 14 °C
